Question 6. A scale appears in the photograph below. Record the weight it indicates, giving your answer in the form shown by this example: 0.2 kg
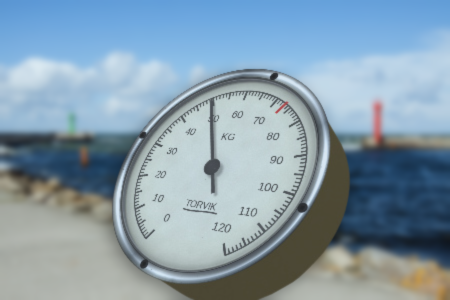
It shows 50 kg
